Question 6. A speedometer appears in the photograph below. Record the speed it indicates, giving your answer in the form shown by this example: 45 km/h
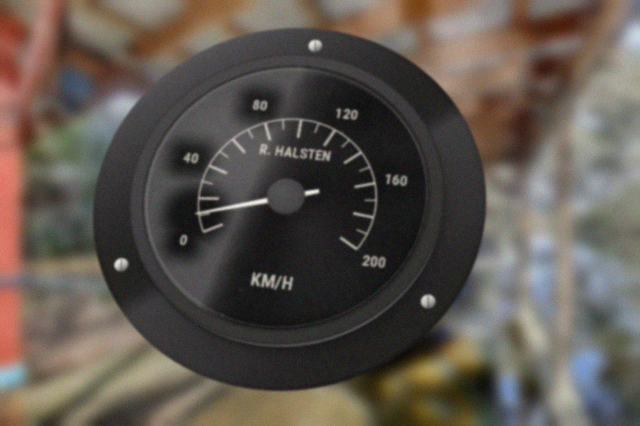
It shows 10 km/h
